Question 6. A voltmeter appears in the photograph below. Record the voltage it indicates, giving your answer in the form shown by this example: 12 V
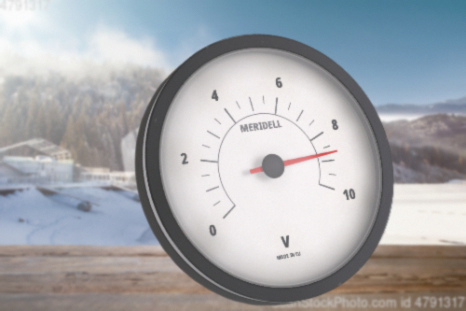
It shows 8.75 V
